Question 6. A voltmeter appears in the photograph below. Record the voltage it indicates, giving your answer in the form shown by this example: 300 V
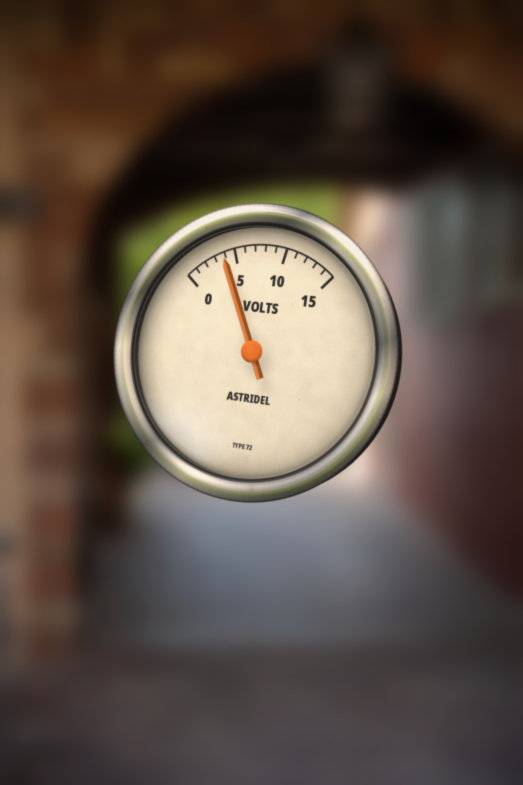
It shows 4 V
